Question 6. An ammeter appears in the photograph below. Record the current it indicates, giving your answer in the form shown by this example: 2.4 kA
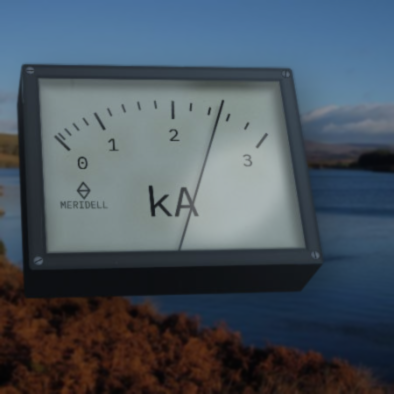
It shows 2.5 kA
